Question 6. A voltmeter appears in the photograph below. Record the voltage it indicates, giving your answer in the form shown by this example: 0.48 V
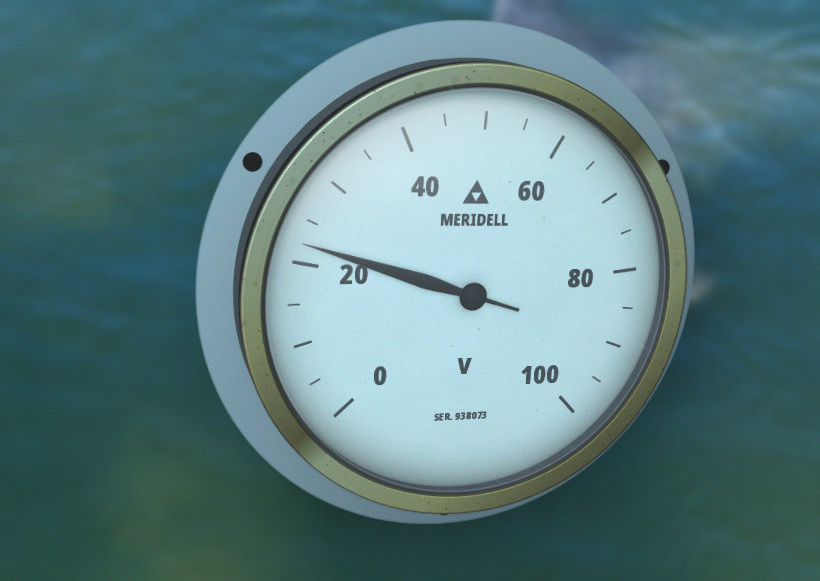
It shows 22.5 V
